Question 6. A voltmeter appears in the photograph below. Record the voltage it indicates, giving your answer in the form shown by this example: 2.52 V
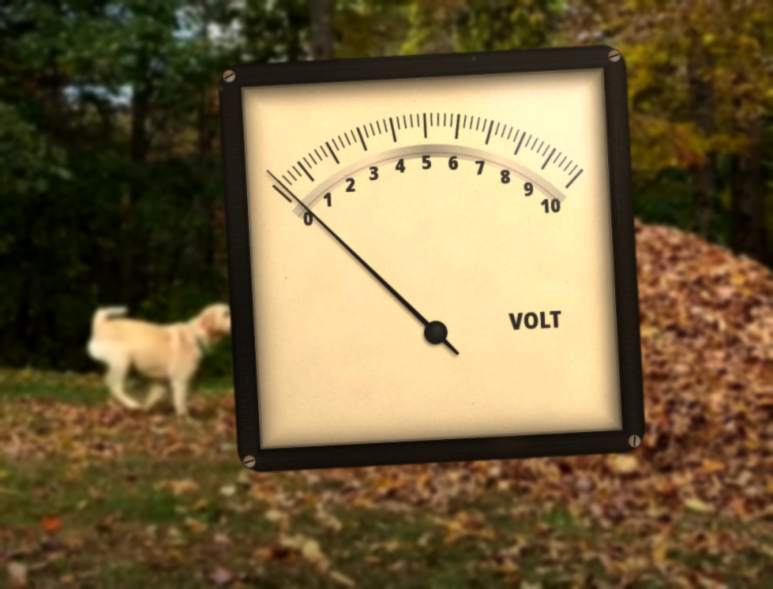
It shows 0.2 V
